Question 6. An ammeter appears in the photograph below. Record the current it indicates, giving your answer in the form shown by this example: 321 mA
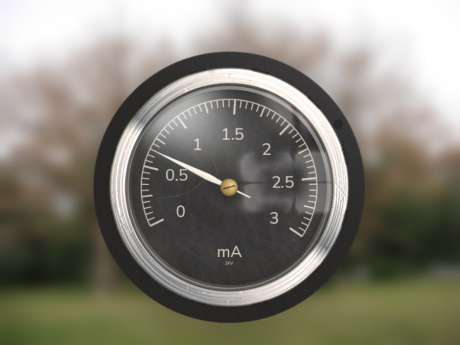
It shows 0.65 mA
